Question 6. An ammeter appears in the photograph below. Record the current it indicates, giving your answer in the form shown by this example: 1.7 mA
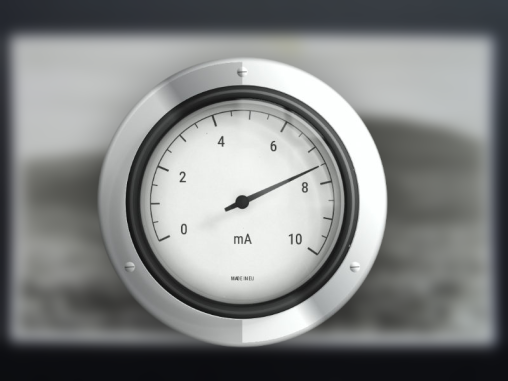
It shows 7.5 mA
